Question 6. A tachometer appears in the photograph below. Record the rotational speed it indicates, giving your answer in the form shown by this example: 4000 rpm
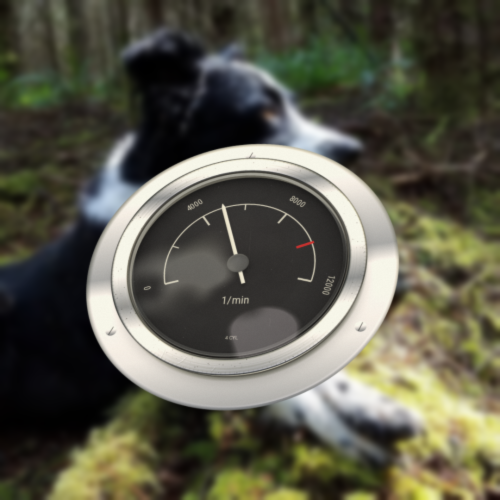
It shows 5000 rpm
